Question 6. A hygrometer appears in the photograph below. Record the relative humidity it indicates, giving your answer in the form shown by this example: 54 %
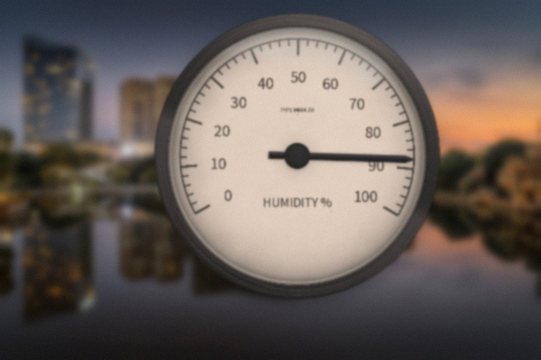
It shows 88 %
